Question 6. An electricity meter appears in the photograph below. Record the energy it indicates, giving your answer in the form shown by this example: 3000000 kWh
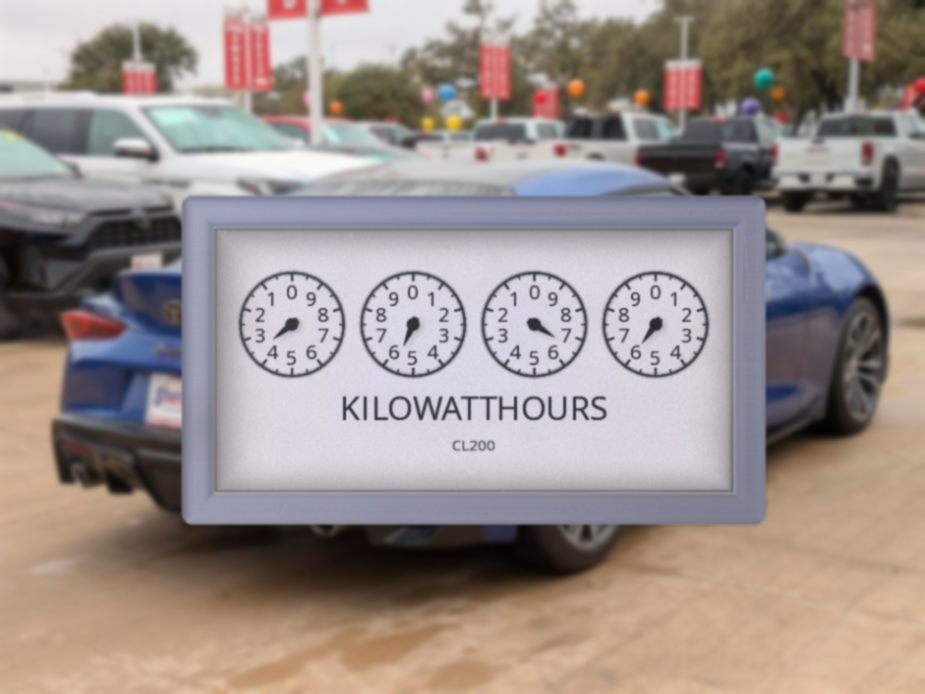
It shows 3566 kWh
